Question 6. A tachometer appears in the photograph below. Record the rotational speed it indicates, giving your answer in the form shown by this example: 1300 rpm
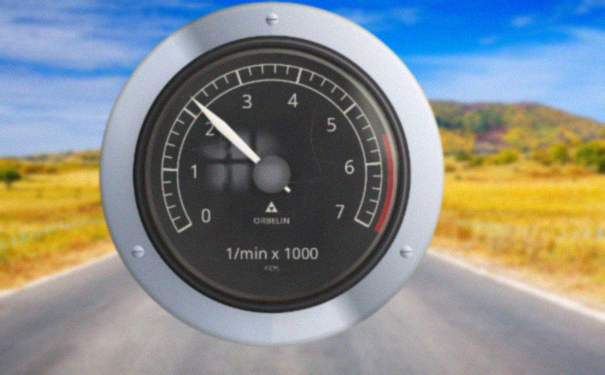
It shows 2200 rpm
